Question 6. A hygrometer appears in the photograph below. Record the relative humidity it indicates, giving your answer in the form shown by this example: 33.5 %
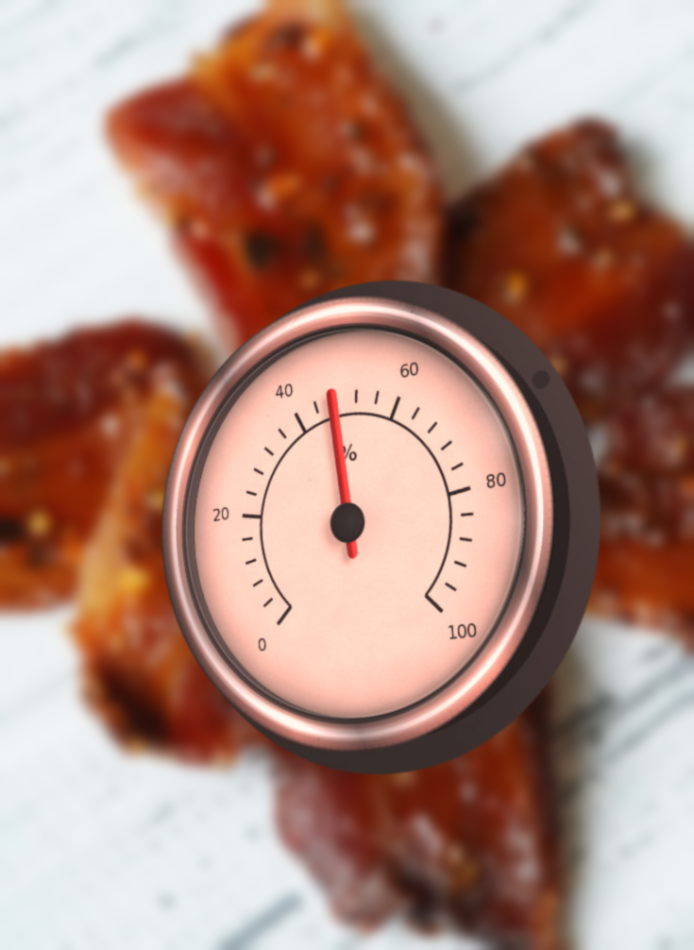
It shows 48 %
